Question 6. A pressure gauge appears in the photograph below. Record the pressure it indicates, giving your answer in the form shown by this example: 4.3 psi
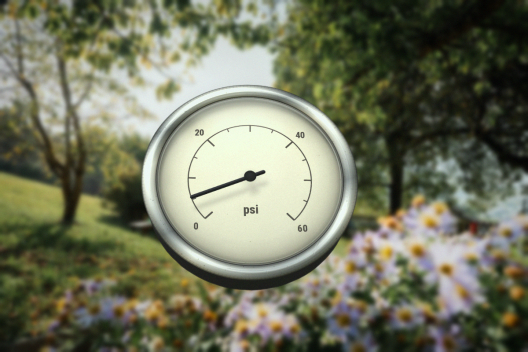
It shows 5 psi
